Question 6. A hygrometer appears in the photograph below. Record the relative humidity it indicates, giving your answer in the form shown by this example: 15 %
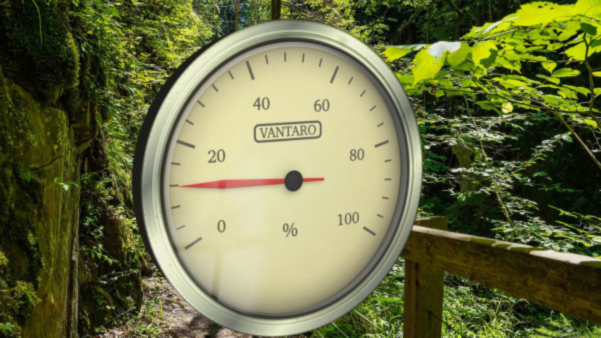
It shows 12 %
